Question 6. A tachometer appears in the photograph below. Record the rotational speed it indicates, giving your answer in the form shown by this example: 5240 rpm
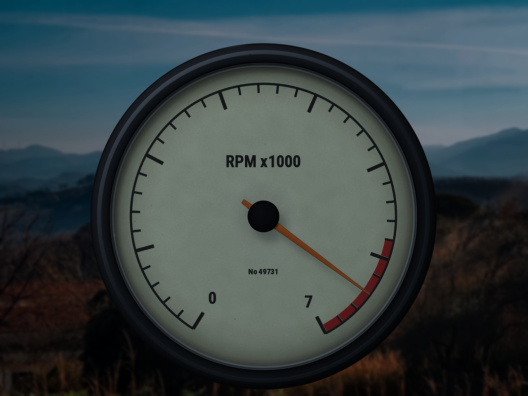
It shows 6400 rpm
